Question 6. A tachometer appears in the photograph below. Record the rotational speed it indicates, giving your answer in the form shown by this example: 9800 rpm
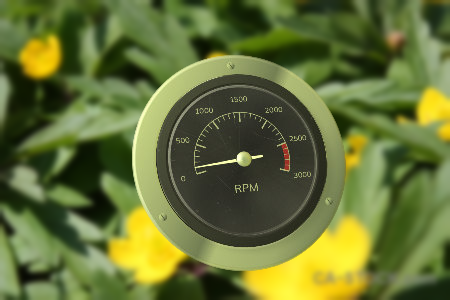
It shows 100 rpm
